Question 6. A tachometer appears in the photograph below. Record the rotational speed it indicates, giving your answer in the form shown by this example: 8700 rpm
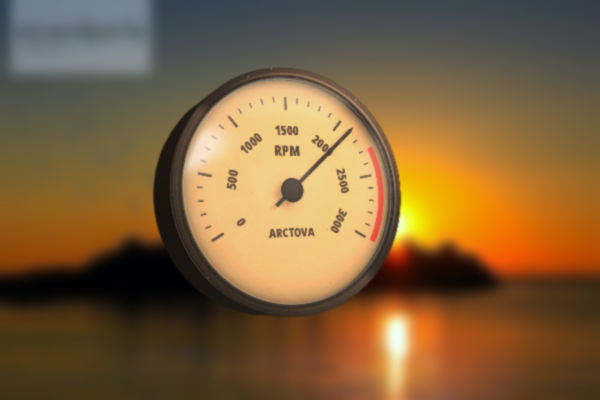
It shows 2100 rpm
